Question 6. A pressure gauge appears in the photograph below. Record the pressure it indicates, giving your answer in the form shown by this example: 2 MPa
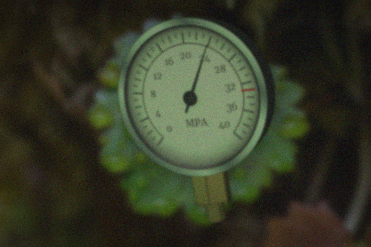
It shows 24 MPa
